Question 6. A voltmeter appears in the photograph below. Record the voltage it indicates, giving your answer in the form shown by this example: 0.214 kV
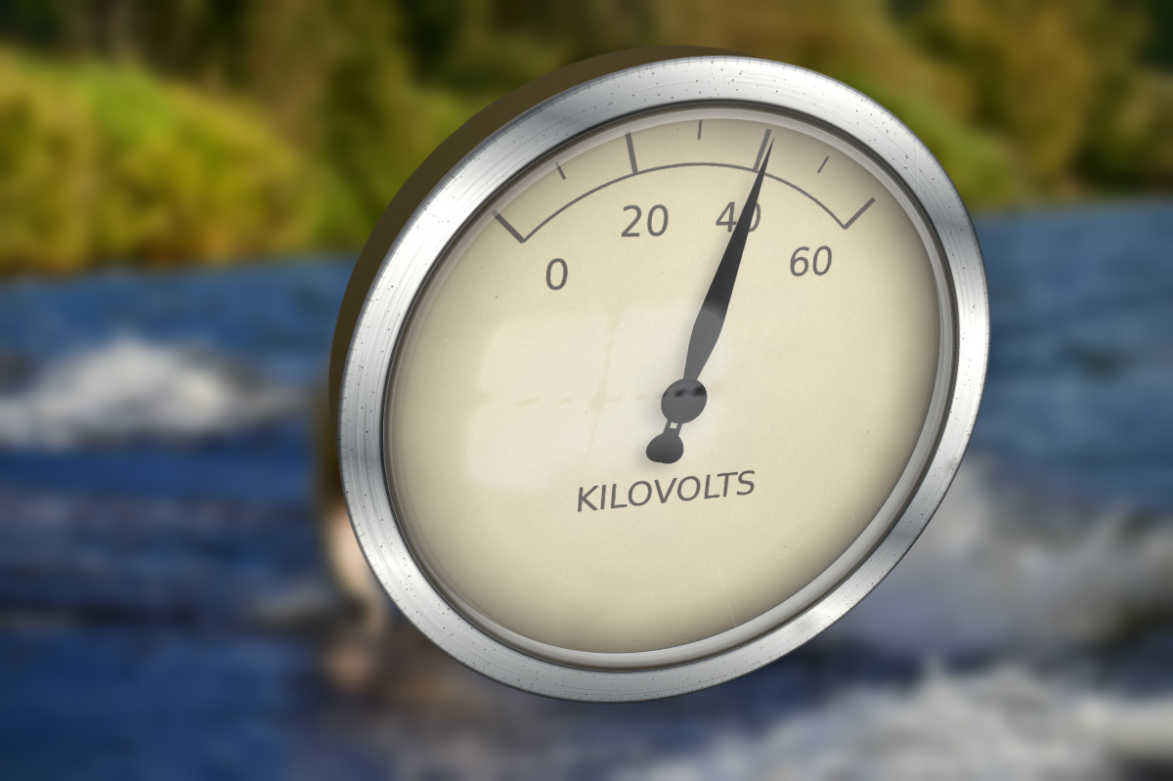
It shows 40 kV
